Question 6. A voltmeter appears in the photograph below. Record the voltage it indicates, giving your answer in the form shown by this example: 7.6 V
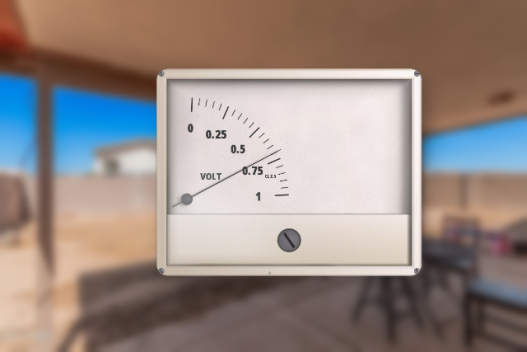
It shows 0.7 V
